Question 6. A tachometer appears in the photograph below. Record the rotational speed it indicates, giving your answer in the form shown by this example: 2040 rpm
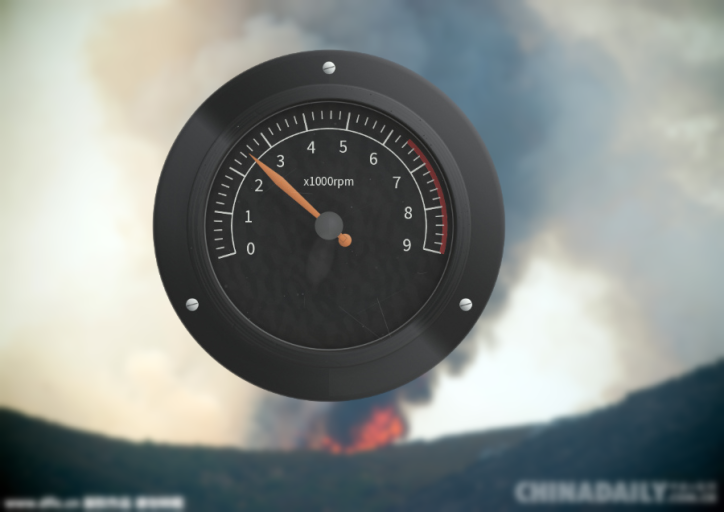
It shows 2500 rpm
